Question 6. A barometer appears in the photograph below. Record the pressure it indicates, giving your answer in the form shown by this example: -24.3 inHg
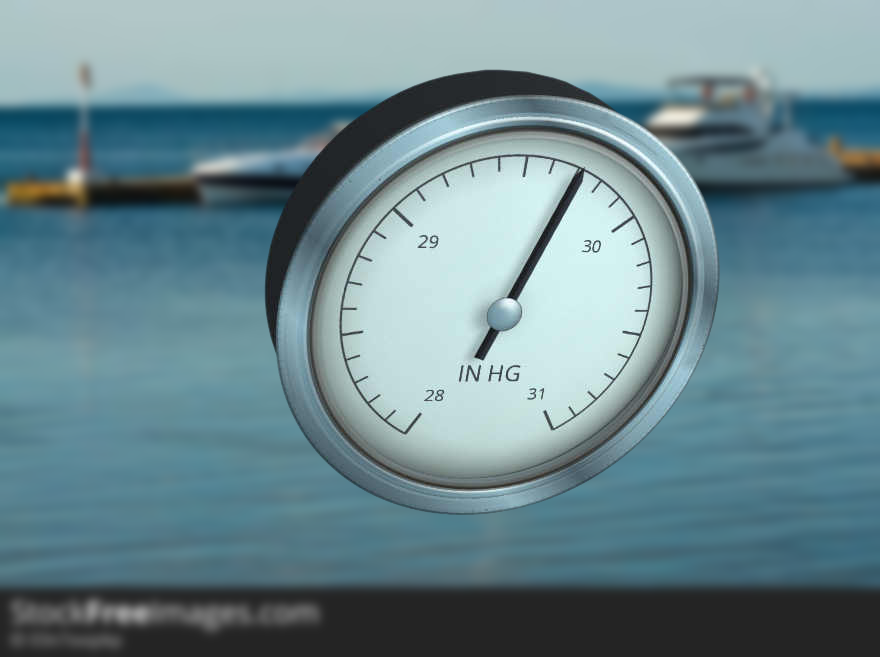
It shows 29.7 inHg
